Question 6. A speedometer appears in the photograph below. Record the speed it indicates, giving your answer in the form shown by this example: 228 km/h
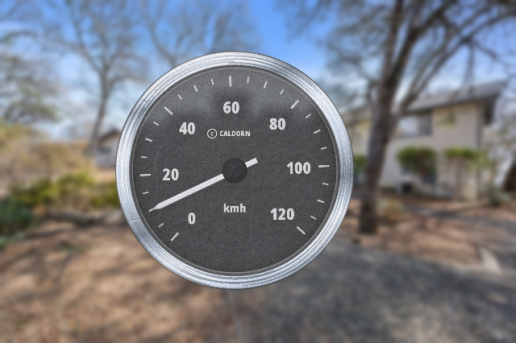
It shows 10 km/h
